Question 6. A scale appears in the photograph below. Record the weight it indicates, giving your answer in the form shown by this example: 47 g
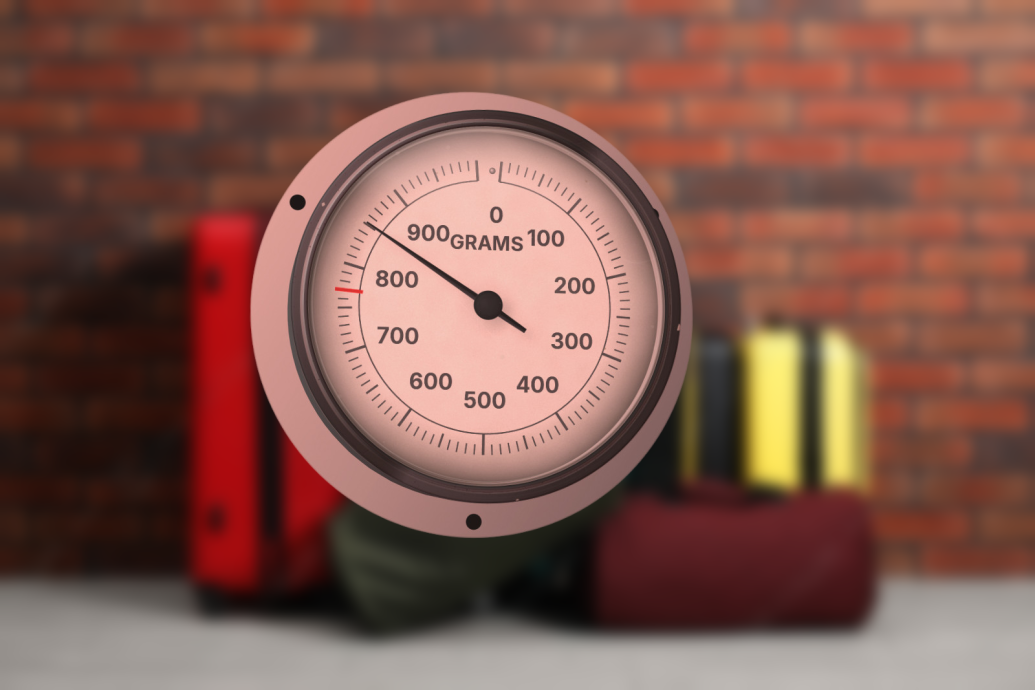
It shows 850 g
